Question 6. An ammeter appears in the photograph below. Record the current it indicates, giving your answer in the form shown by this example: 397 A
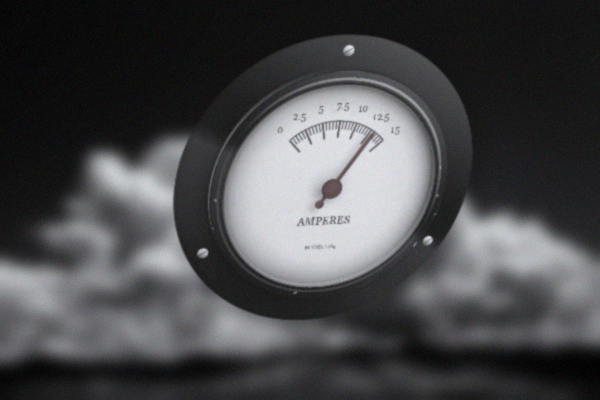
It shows 12.5 A
